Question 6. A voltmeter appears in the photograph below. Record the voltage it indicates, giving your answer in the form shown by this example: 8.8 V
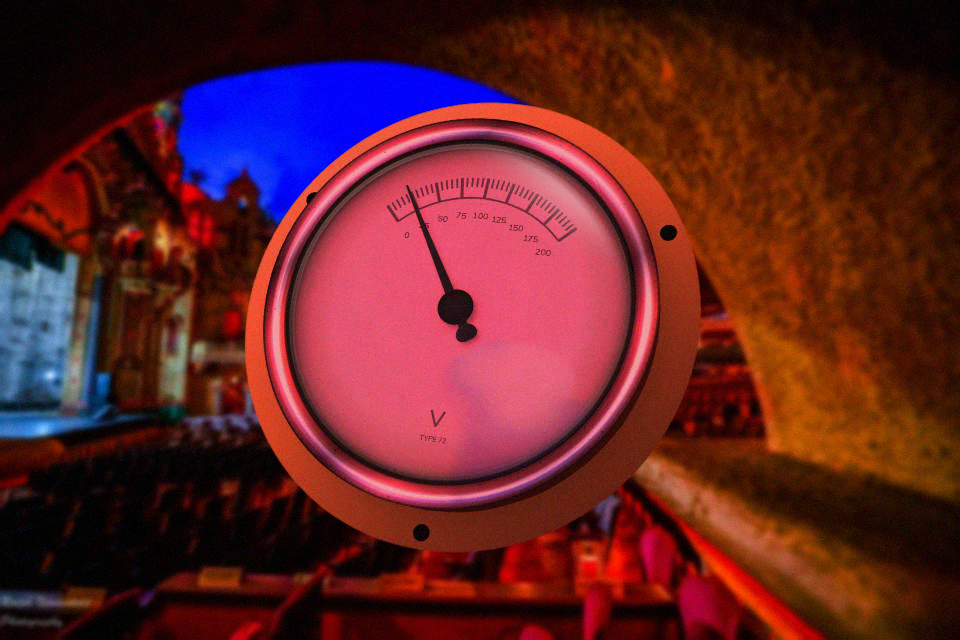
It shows 25 V
